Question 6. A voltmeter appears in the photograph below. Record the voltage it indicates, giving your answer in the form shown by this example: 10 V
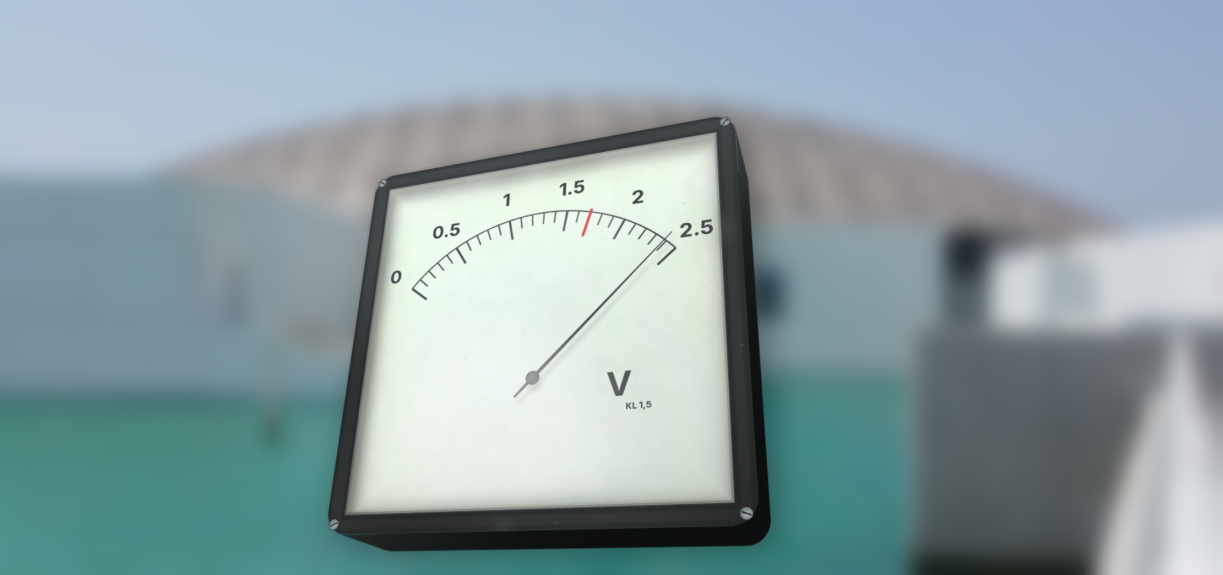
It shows 2.4 V
